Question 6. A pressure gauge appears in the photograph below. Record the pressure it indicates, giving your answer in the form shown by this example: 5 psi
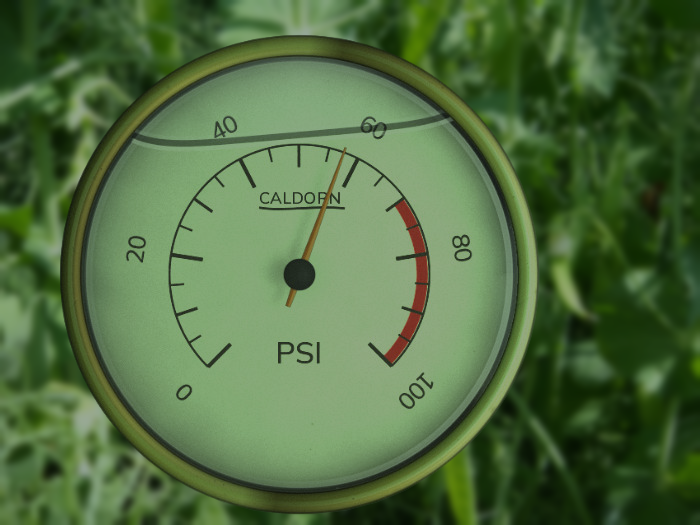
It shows 57.5 psi
